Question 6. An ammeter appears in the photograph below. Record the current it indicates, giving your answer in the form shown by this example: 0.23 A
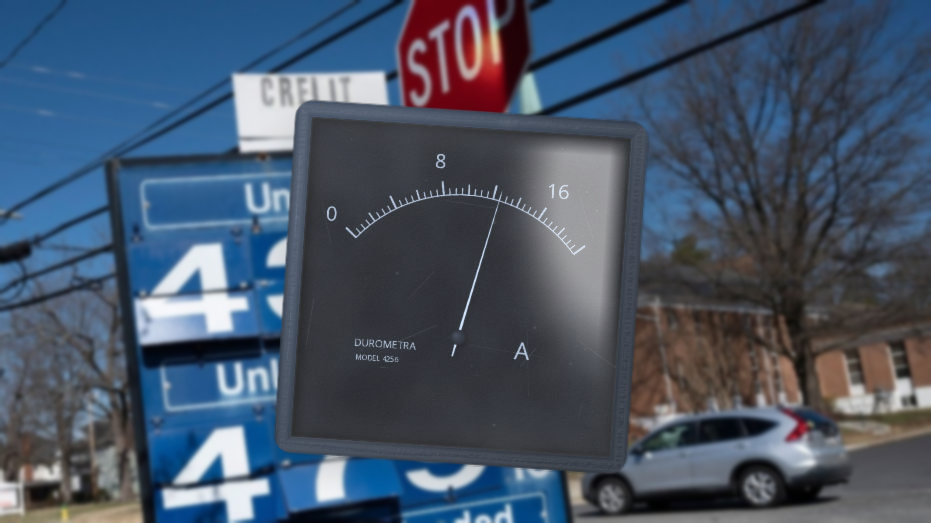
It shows 12.5 A
